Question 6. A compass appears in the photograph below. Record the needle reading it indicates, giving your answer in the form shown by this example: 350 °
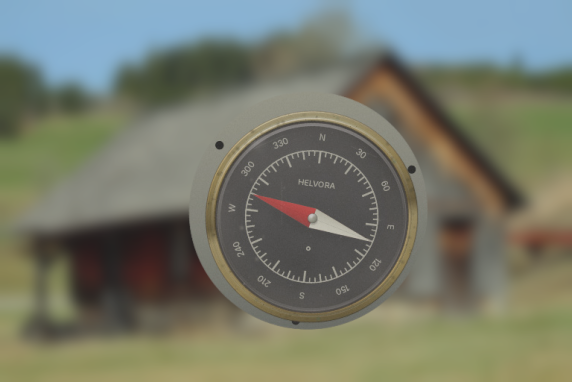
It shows 285 °
